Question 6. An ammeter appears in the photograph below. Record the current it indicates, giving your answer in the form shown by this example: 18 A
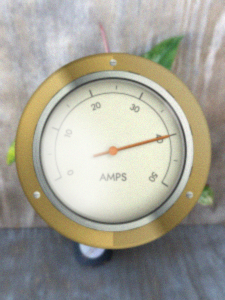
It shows 40 A
